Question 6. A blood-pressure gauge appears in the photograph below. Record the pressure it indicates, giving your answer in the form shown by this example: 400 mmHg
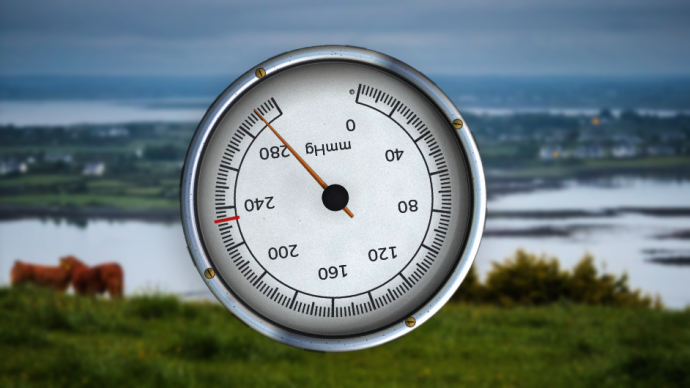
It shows 290 mmHg
